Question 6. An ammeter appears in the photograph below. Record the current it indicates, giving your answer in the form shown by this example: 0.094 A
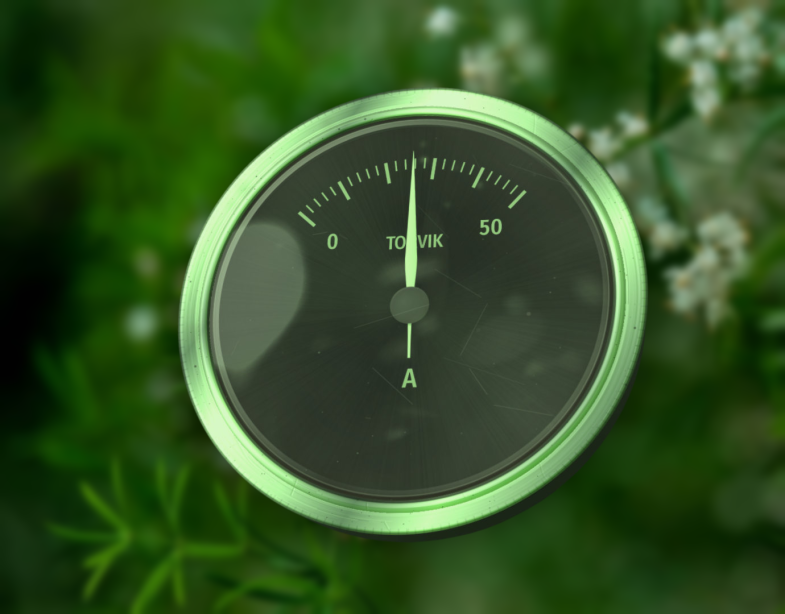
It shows 26 A
